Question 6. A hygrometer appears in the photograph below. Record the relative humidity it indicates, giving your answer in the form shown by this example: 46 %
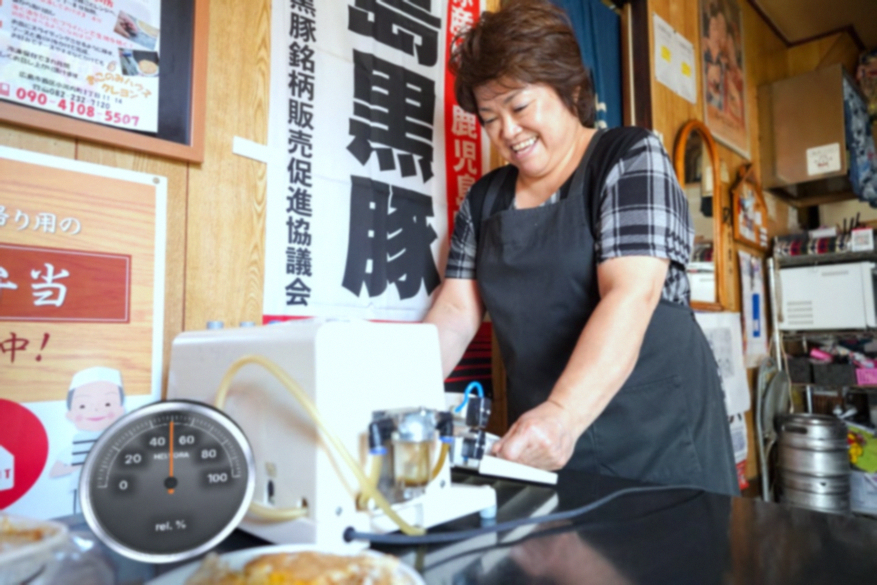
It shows 50 %
